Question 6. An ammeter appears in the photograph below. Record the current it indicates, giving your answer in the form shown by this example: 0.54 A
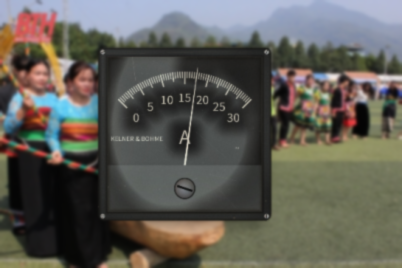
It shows 17.5 A
